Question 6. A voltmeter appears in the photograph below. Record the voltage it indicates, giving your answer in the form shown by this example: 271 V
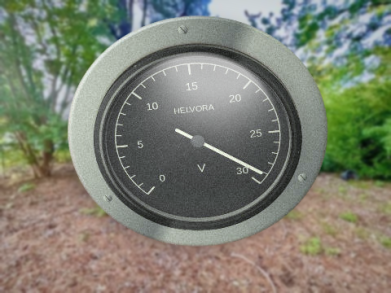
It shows 29 V
